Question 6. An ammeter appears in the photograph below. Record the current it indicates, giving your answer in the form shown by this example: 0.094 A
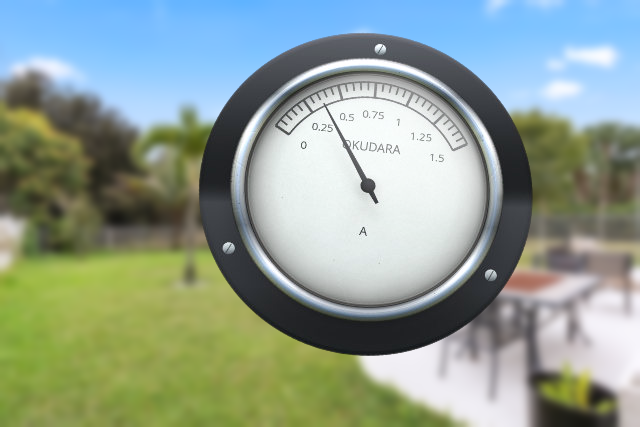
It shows 0.35 A
